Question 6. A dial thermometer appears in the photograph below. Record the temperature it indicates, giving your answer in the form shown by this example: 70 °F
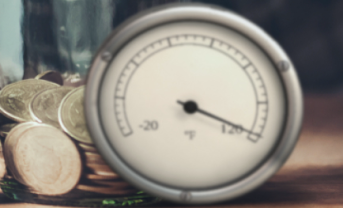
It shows 116 °F
